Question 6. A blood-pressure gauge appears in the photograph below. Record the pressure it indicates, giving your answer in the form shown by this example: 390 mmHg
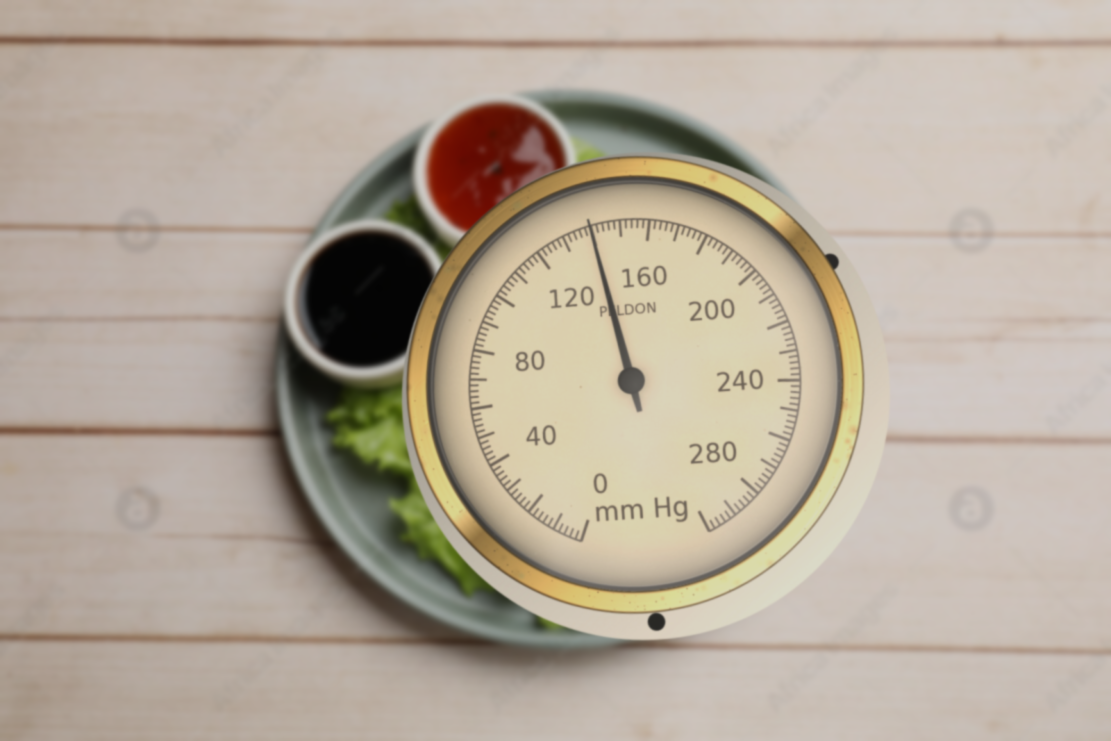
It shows 140 mmHg
